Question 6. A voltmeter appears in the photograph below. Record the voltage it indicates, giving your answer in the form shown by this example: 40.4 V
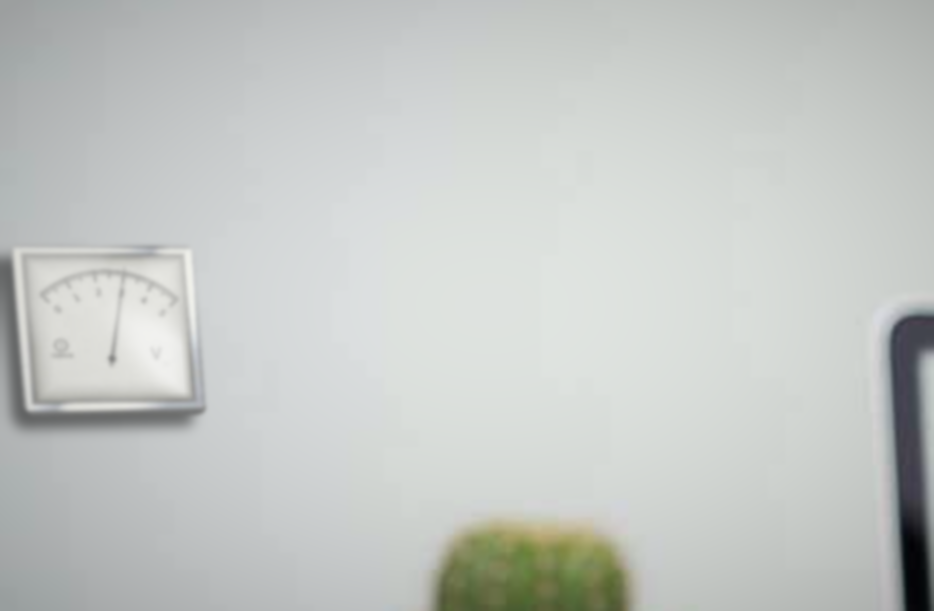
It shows 3 V
